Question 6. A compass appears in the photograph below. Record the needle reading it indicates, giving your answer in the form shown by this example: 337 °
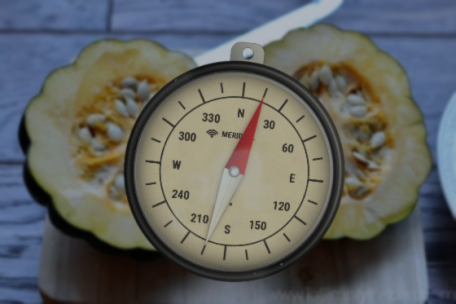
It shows 15 °
